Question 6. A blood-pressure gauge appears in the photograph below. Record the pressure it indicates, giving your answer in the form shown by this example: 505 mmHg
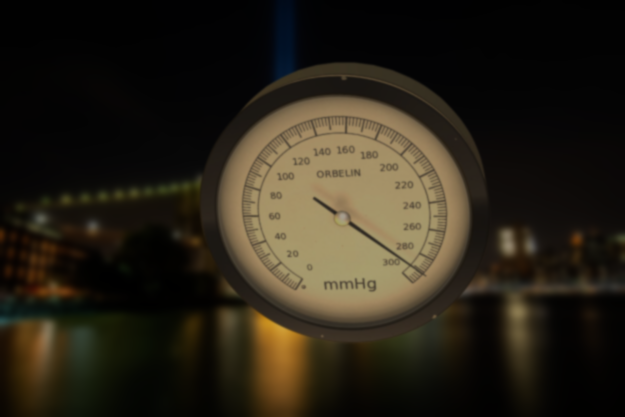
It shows 290 mmHg
